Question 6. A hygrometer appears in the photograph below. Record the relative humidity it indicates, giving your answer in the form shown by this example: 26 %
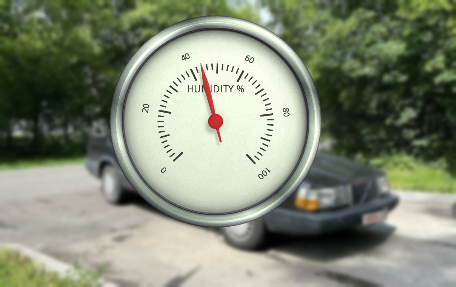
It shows 44 %
